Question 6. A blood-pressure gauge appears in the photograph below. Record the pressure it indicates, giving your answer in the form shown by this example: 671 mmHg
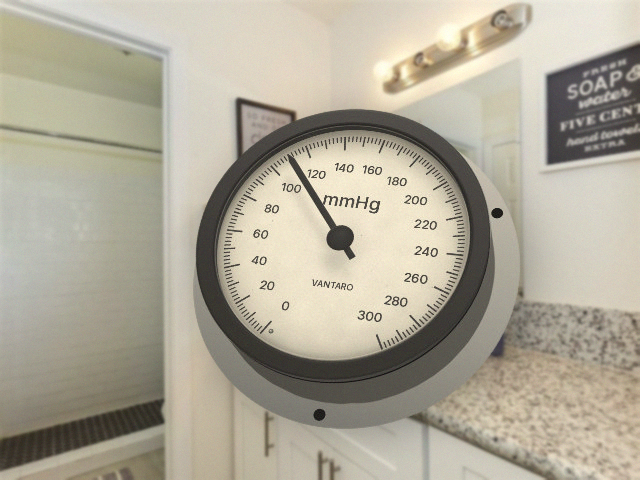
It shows 110 mmHg
